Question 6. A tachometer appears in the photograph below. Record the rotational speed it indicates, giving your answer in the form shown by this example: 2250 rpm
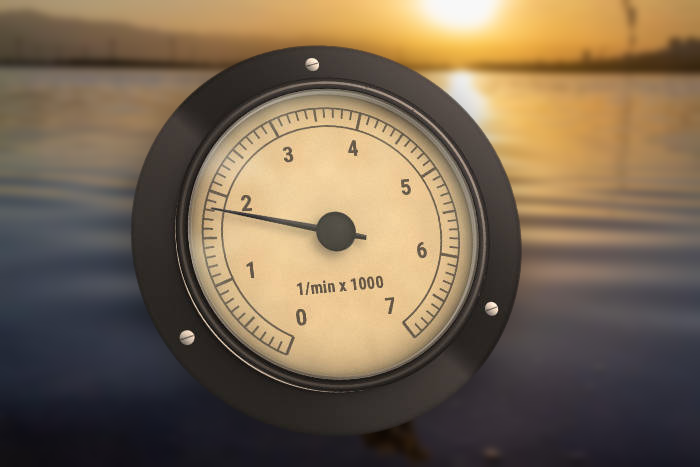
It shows 1800 rpm
